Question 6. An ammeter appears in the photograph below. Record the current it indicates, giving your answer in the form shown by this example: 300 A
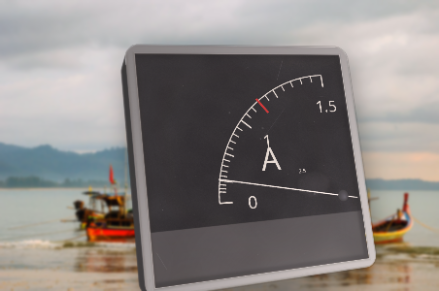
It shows 0.5 A
